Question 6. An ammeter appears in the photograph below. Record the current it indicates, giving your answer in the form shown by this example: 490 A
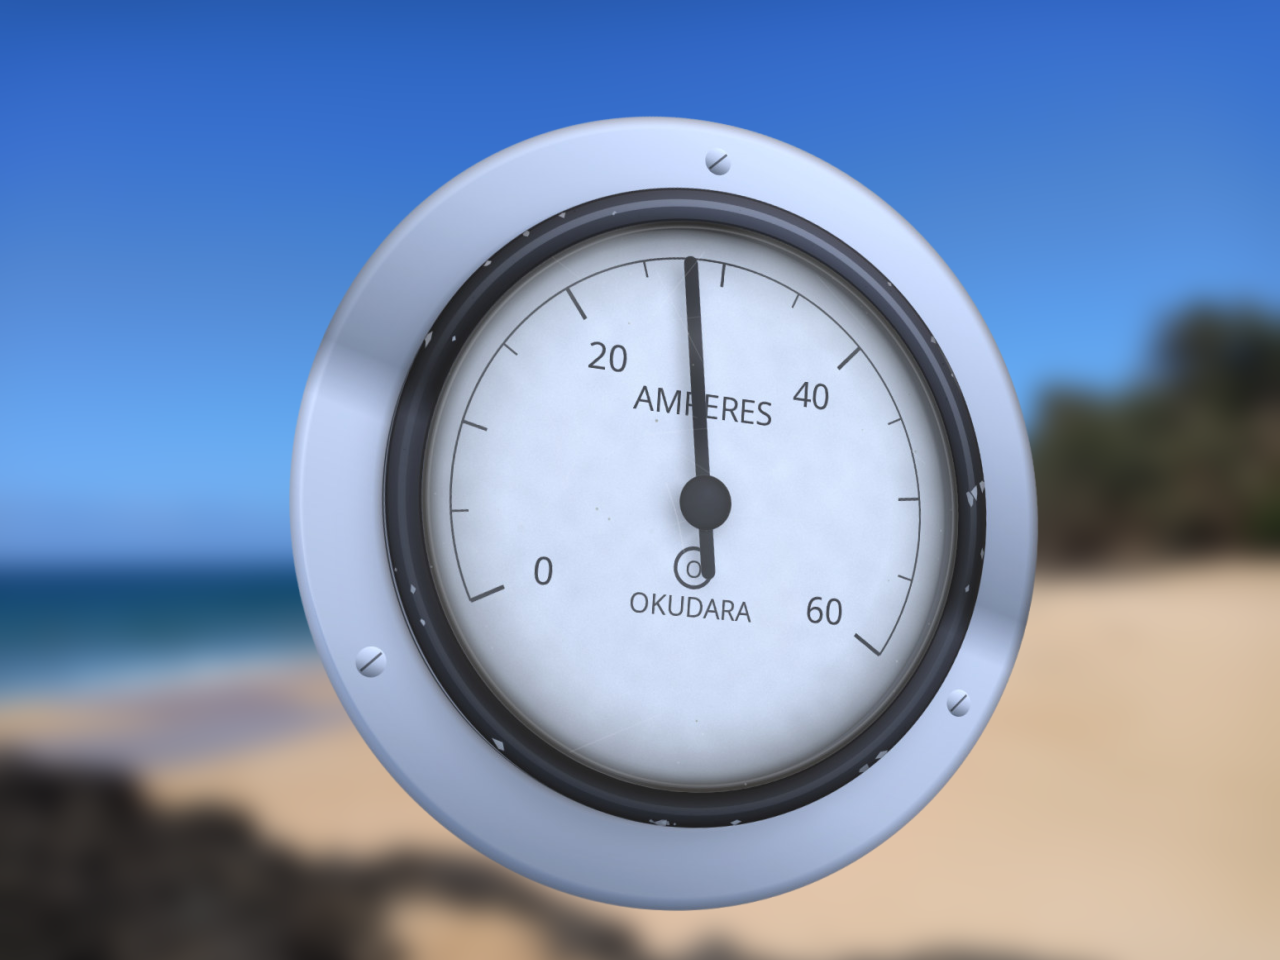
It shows 27.5 A
